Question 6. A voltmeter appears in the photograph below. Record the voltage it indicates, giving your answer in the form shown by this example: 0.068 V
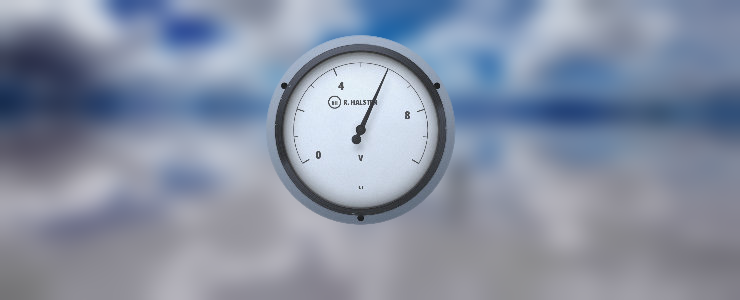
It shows 6 V
